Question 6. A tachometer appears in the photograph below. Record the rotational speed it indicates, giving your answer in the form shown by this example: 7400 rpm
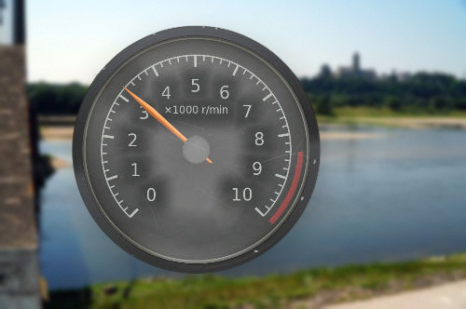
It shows 3200 rpm
